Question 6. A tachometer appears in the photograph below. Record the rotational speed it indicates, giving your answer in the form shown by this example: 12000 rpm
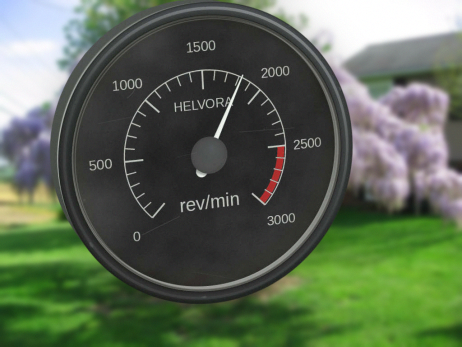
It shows 1800 rpm
